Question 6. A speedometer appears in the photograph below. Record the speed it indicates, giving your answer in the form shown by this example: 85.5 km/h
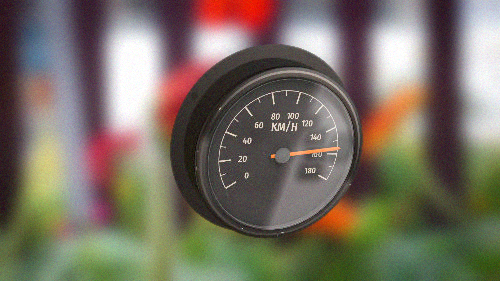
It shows 155 km/h
